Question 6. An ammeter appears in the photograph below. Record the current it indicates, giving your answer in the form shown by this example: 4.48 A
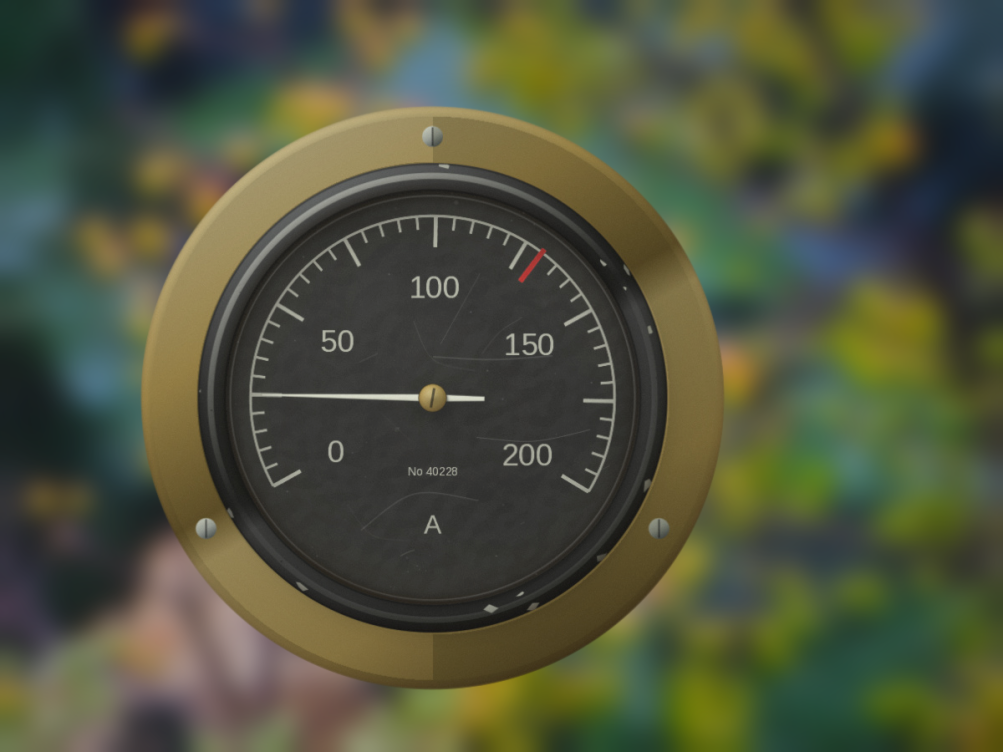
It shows 25 A
